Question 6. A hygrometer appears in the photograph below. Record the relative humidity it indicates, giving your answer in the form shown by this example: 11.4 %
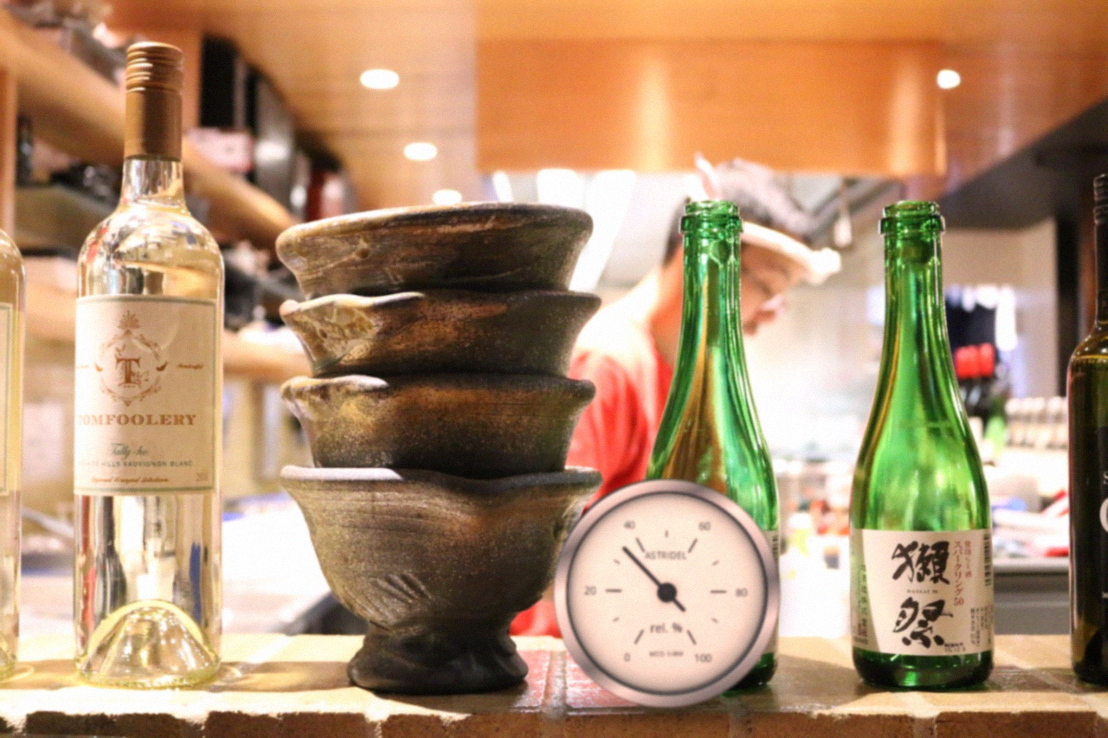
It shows 35 %
